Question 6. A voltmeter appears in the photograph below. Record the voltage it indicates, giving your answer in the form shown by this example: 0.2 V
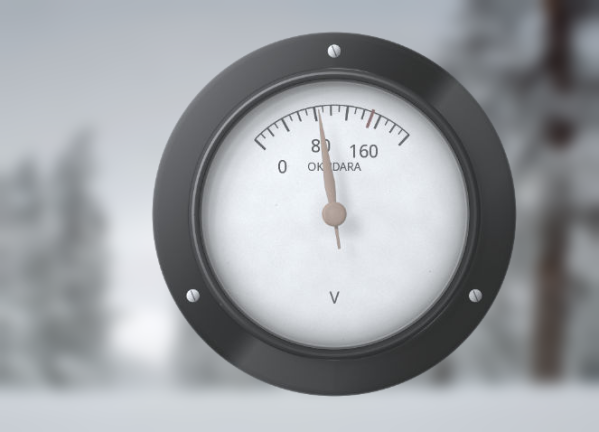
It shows 85 V
